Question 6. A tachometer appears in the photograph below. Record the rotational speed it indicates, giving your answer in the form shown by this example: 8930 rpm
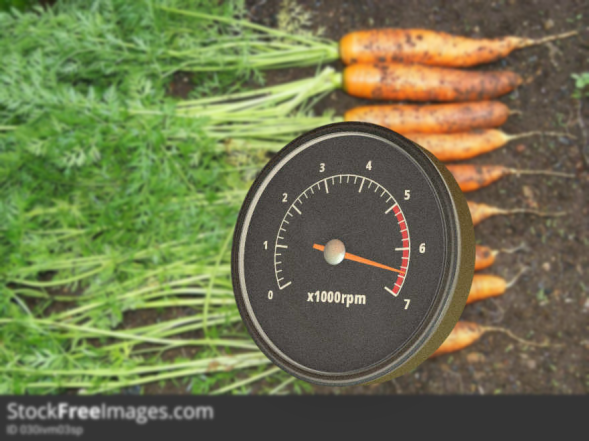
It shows 6500 rpm
